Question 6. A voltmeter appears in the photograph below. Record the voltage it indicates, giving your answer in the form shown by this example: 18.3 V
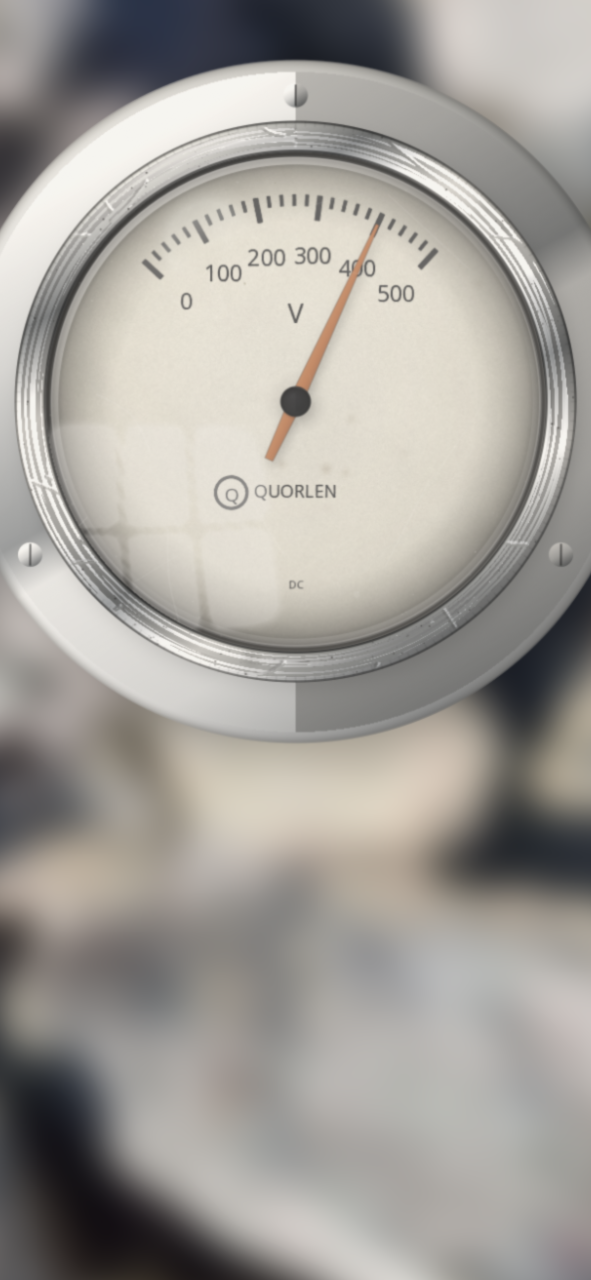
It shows 400 V
